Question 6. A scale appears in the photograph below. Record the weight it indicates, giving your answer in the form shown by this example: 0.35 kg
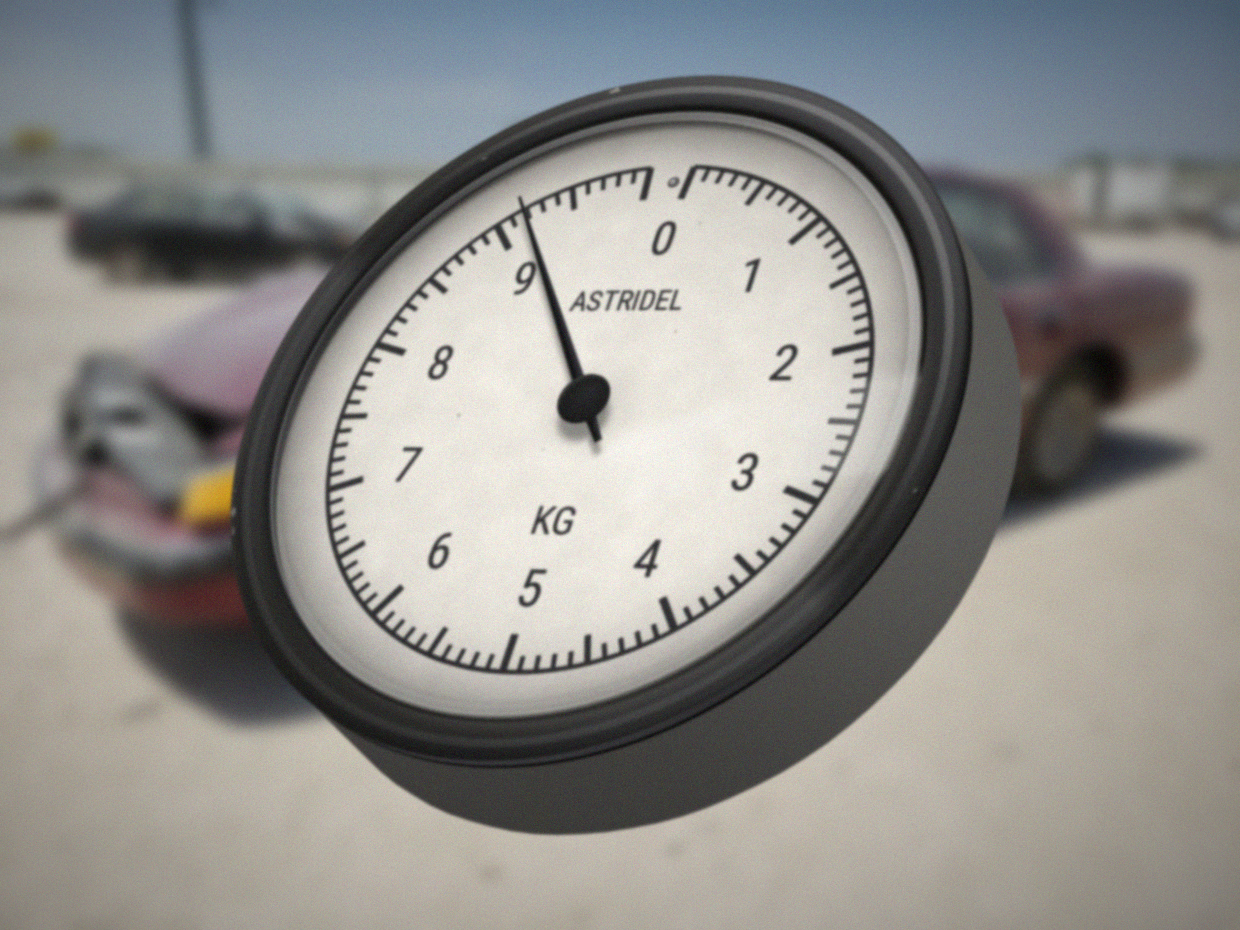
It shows 9.2 kg
